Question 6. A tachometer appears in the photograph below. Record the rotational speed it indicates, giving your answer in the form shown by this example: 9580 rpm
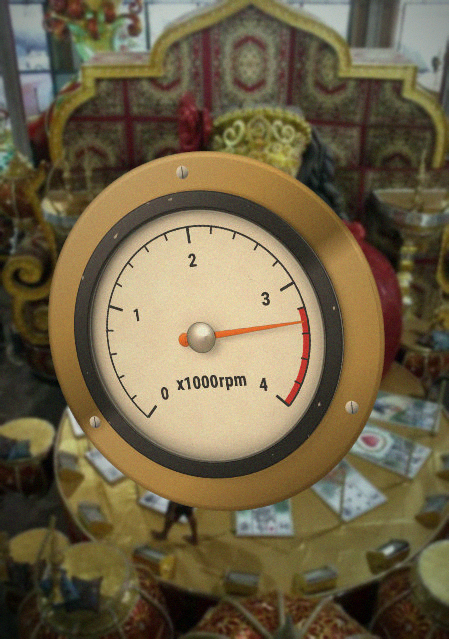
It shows 3300 rpm
